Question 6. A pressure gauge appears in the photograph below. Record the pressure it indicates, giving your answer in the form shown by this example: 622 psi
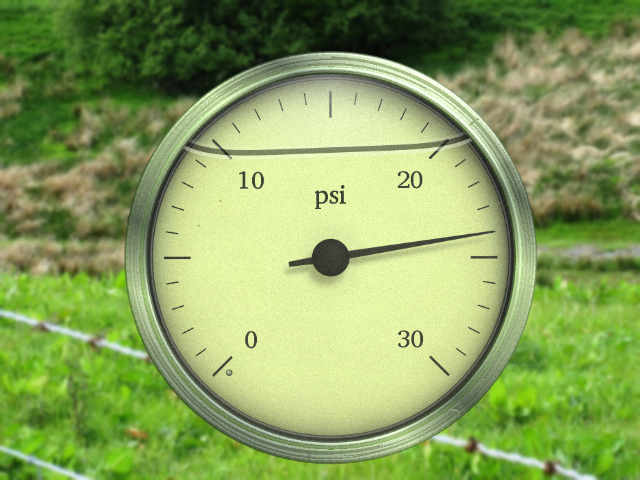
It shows 24 psi
